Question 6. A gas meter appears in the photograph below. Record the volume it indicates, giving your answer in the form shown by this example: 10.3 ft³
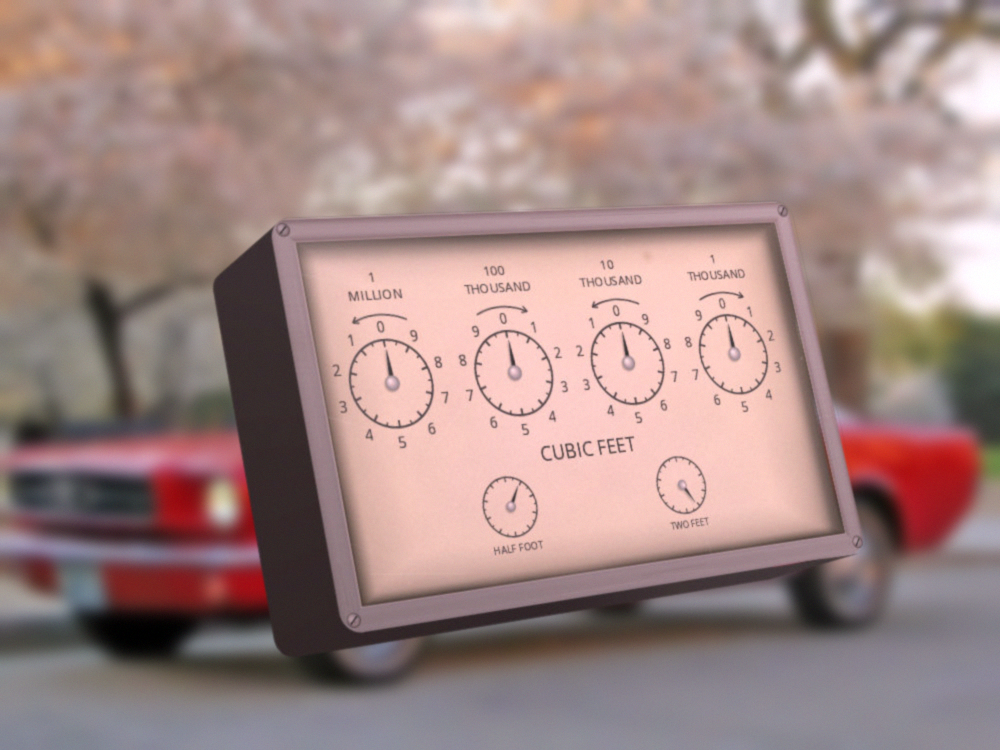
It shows 0 ft³
